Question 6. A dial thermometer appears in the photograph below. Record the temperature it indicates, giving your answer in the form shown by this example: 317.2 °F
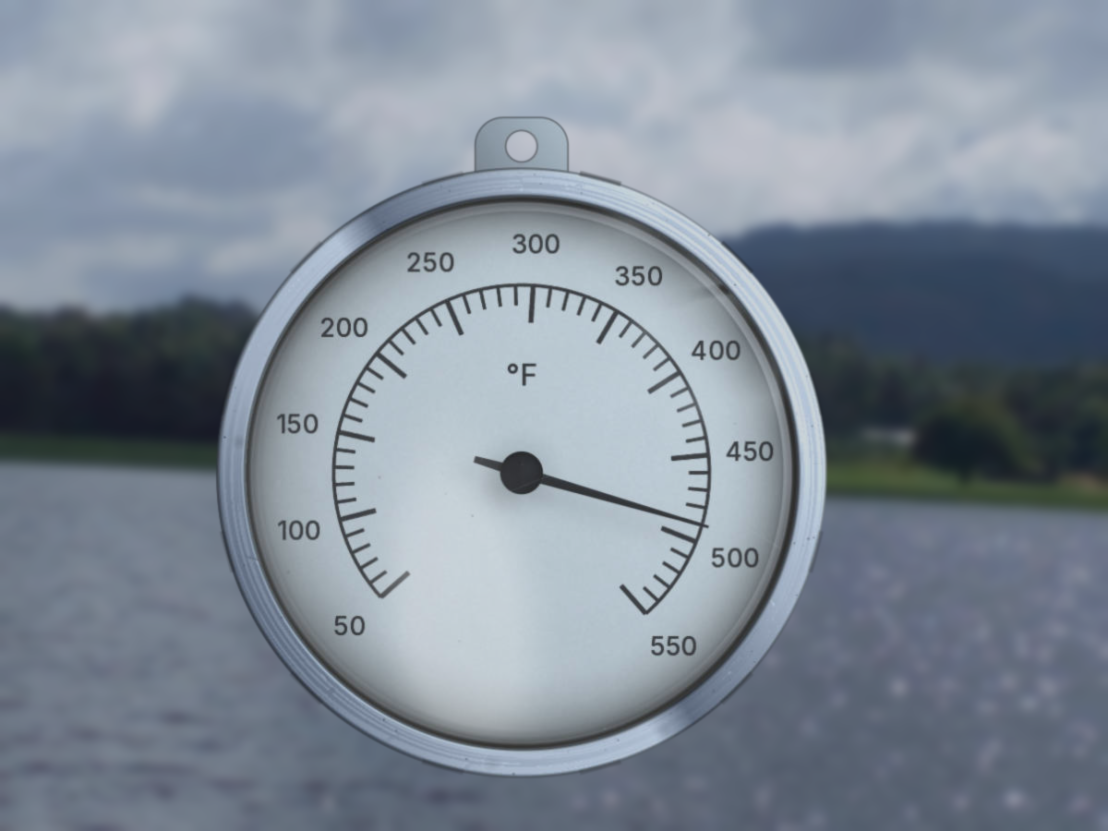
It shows 490 °F
